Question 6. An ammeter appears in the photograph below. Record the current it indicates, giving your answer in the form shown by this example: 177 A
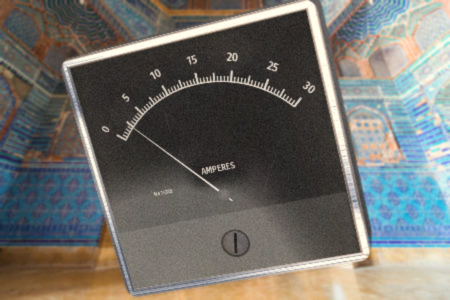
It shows 2.5 A
